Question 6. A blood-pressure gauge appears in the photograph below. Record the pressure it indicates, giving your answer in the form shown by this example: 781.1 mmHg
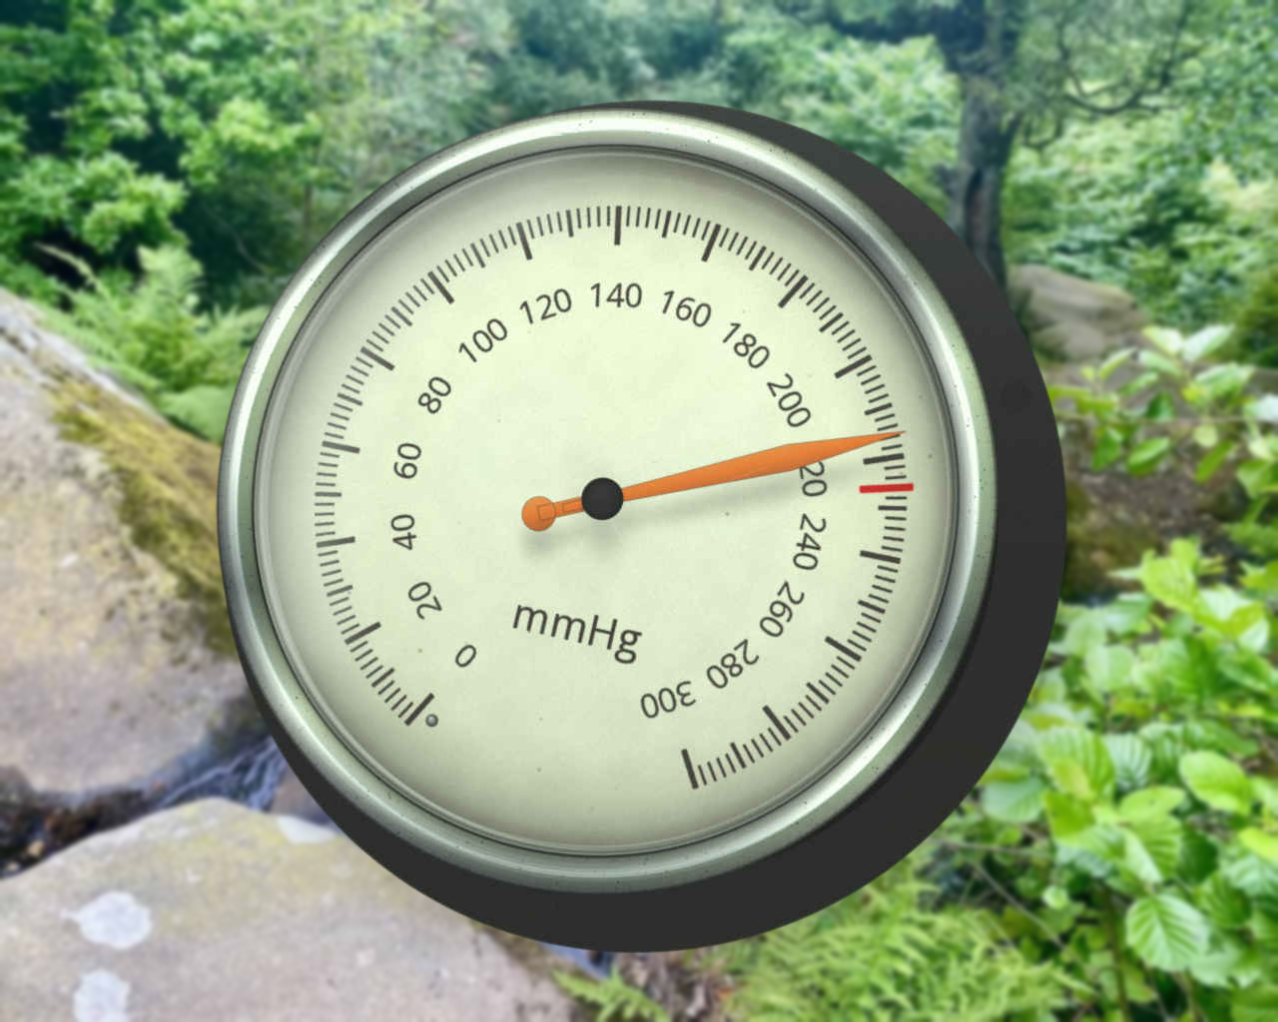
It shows 216 mmHg
